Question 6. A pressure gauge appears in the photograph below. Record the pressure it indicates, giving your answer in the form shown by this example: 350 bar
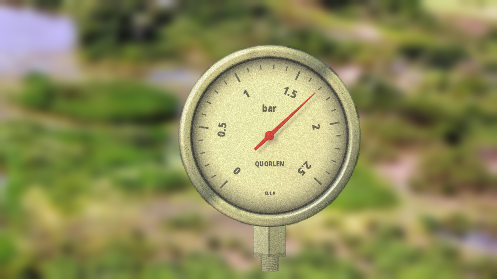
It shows 1.7 bar
